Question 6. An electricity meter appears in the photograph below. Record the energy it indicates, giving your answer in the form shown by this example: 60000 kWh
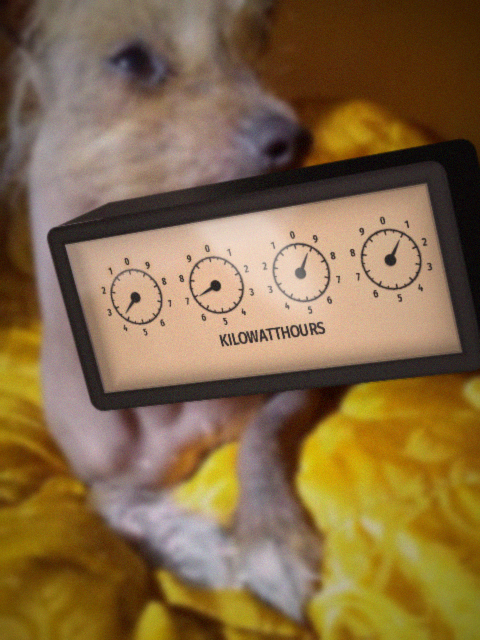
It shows 3691 kWh
